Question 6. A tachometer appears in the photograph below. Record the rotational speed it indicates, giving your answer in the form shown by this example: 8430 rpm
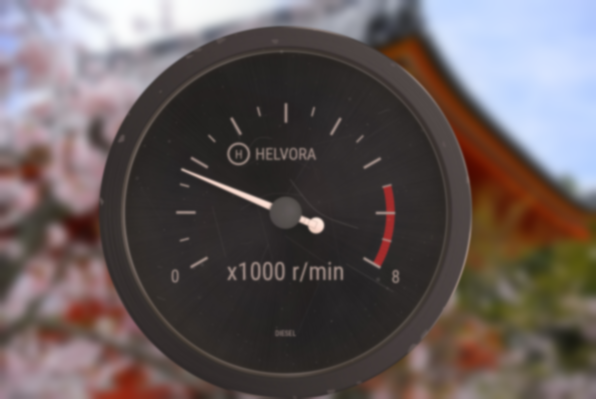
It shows 1750 rpm
